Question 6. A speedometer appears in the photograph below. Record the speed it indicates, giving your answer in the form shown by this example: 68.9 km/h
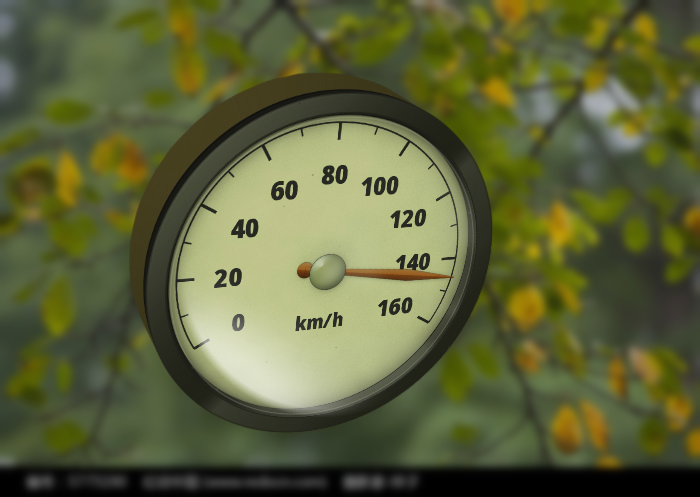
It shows 145 km/h
